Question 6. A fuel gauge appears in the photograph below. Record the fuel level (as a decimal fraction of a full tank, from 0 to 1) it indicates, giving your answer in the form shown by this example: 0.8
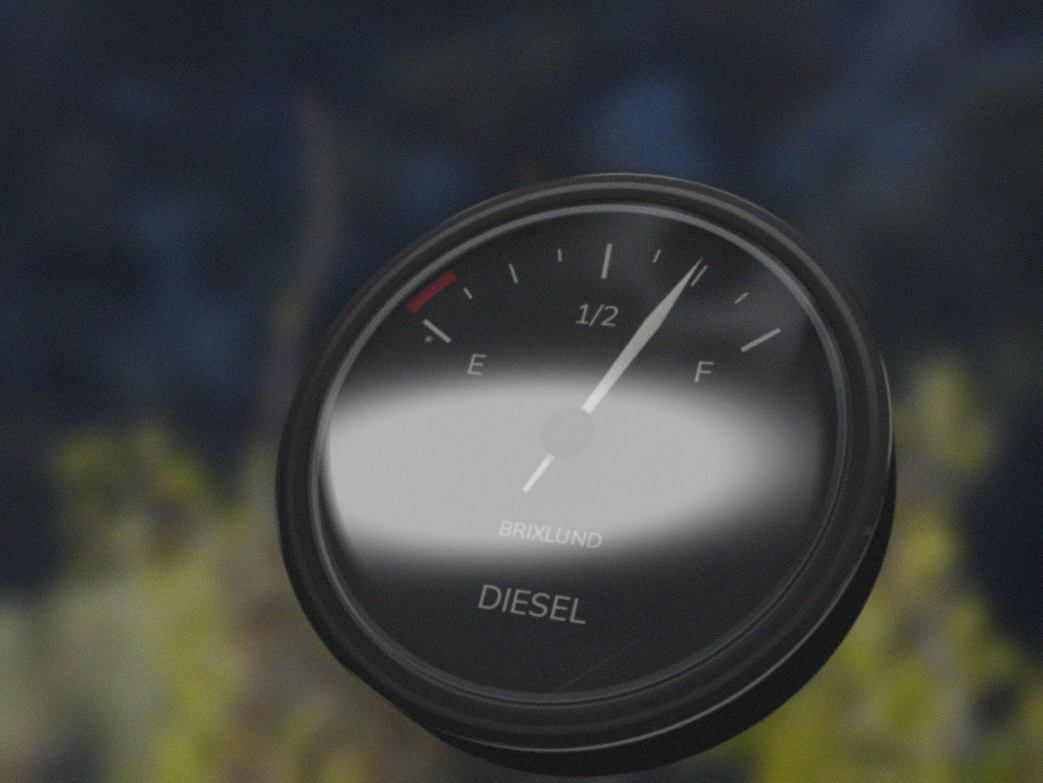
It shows 0.75
